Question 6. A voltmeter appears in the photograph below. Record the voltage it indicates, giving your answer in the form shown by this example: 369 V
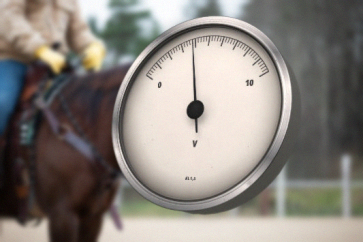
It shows 4 V
